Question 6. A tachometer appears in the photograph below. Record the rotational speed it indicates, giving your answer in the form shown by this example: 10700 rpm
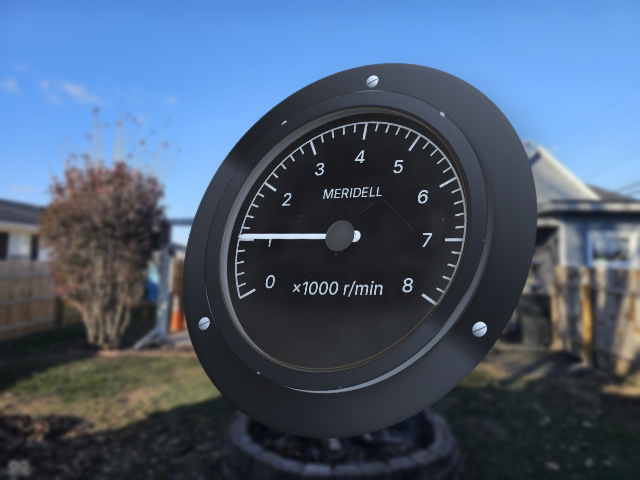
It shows 1000 rpm
